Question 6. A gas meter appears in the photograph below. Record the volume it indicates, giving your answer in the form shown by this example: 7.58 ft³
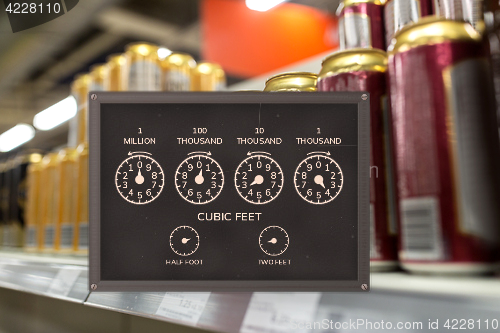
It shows 3400 ft³
